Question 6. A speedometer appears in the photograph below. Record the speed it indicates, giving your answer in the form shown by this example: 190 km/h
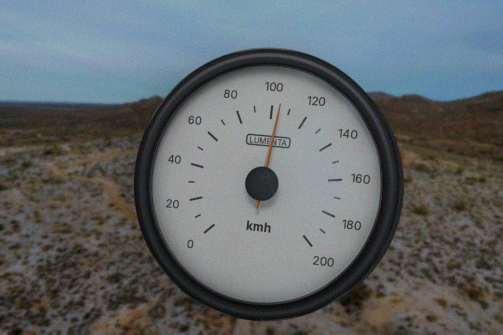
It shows 105 km/h
